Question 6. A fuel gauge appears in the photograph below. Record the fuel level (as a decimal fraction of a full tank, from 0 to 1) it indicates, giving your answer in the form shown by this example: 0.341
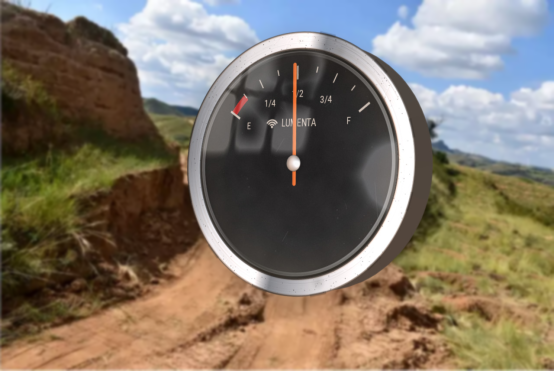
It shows 0.5
